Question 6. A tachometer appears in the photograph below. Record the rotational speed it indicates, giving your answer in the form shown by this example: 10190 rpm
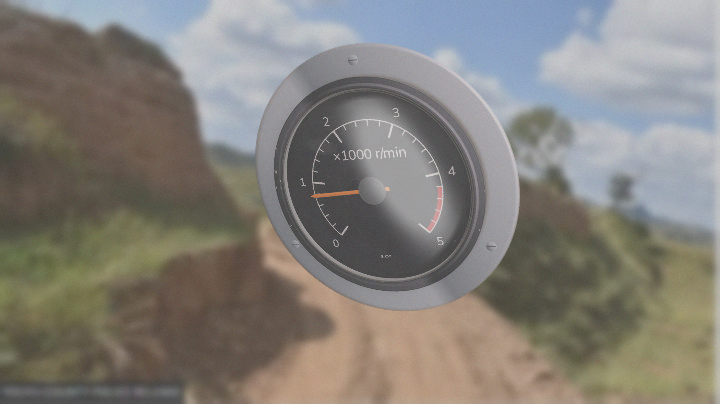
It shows 800 rpm
